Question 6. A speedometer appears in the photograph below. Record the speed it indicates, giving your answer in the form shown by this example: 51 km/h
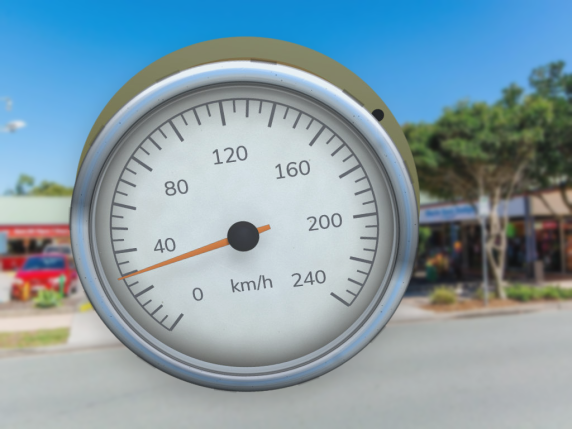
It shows 30 km/h
